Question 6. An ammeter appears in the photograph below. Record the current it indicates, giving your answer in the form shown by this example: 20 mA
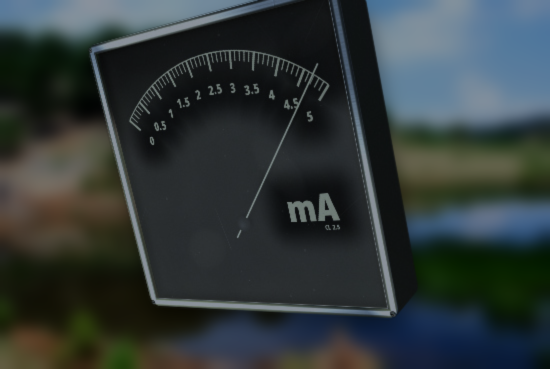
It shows 4.7 mA
